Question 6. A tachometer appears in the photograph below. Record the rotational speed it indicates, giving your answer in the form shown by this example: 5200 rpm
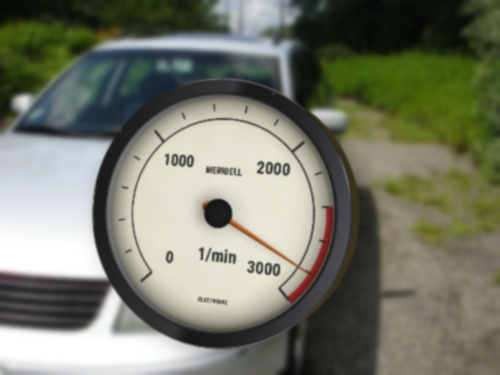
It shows 2800 rpm
